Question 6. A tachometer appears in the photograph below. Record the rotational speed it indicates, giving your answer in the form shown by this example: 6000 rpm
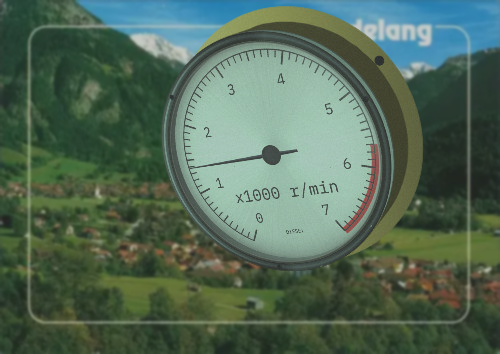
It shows 1400 rpm
